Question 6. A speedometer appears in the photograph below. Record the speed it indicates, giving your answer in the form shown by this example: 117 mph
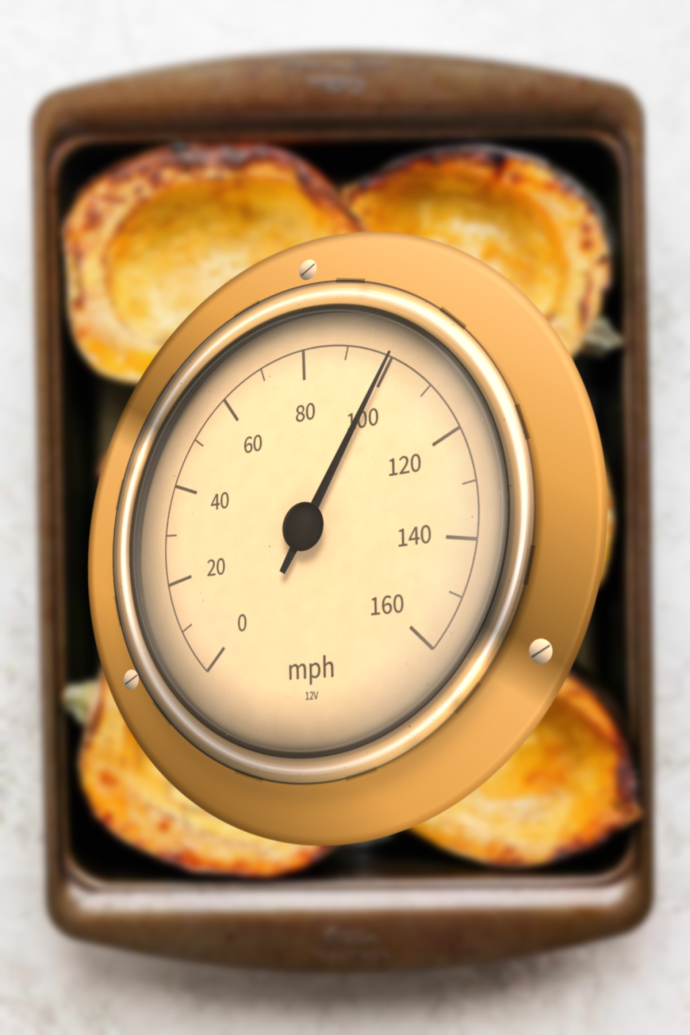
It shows 100 mph
